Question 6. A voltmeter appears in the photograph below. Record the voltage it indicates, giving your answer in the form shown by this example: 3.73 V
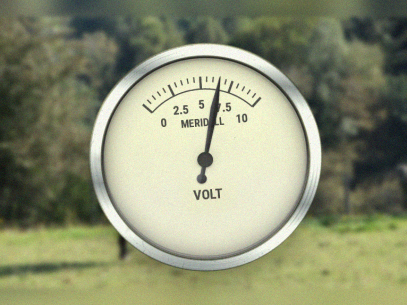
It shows 6.5 V
